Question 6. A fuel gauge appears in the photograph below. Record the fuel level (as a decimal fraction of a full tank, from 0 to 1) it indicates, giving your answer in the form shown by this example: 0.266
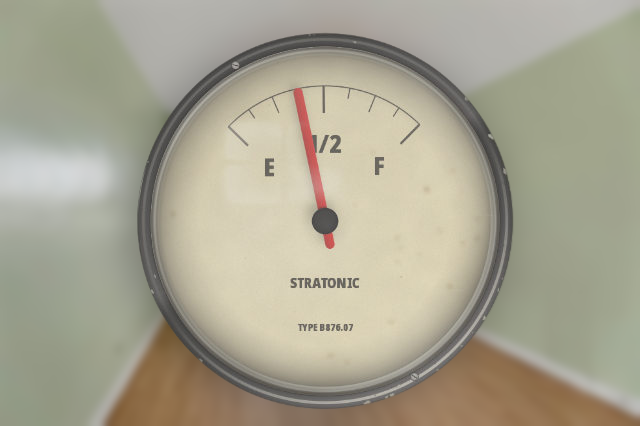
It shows 0.375
